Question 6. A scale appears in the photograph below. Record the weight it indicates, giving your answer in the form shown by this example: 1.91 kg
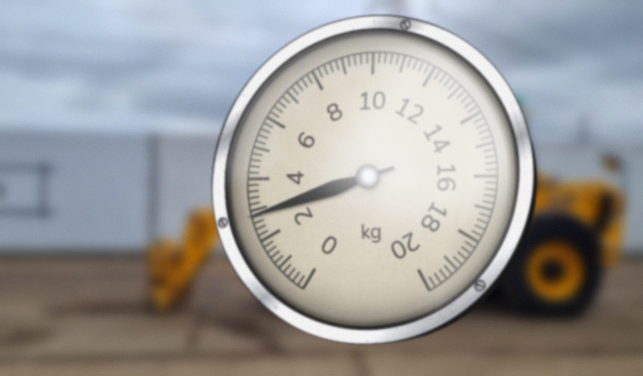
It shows 2.8 kg
